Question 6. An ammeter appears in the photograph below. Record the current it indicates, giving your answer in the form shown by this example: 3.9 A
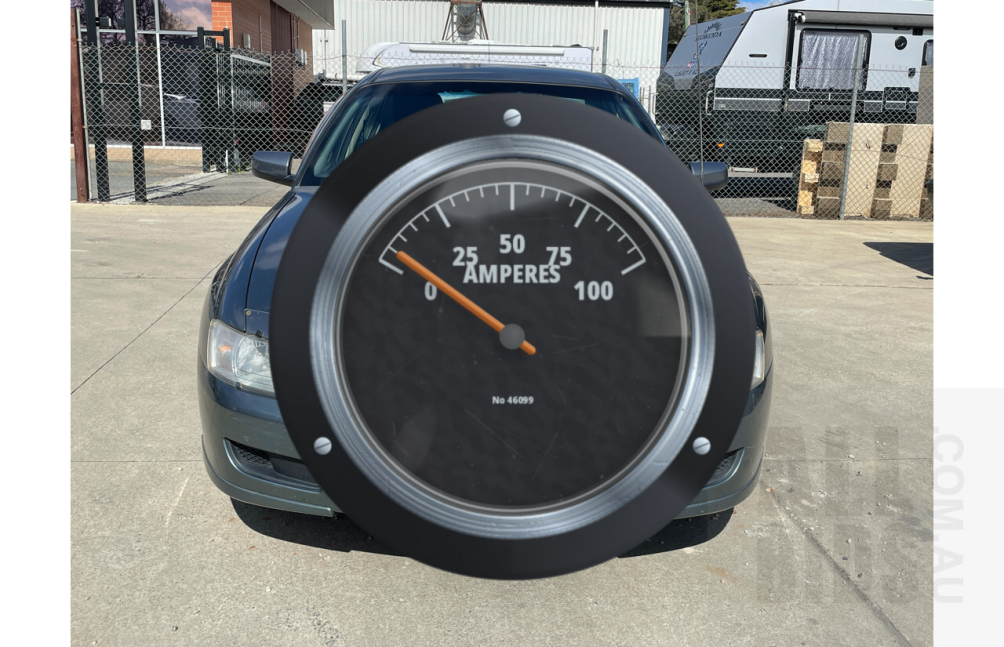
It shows 5 A
